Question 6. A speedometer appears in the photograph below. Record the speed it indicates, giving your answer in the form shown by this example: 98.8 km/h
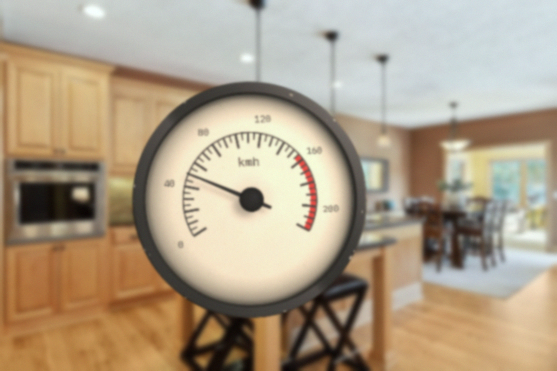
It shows 50 km/h
